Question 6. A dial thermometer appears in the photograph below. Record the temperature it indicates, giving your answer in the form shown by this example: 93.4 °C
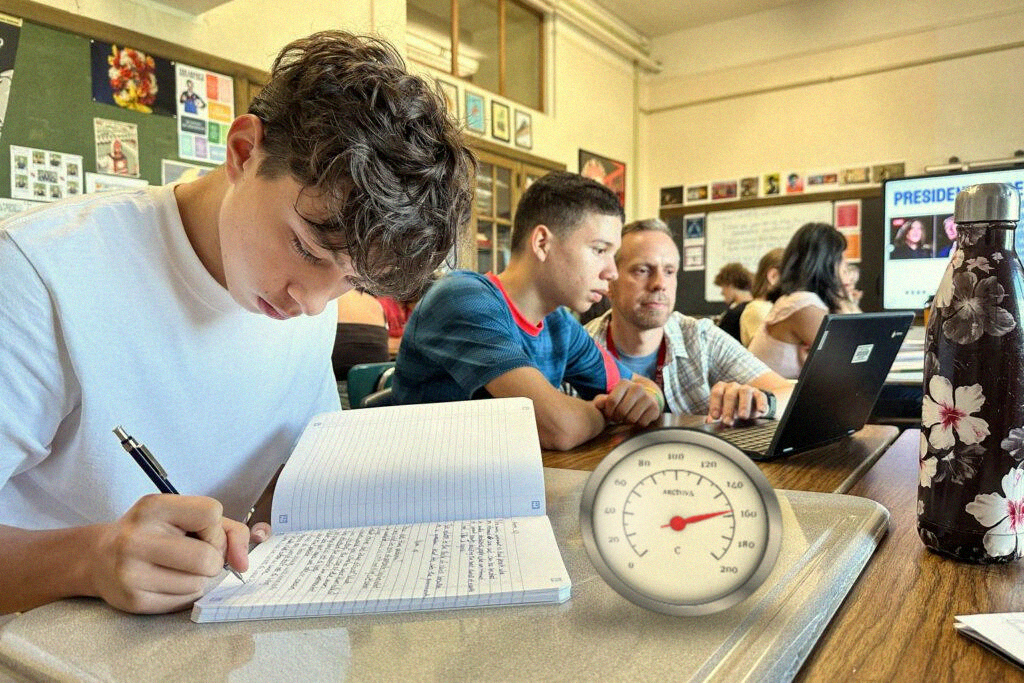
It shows 155 °C
